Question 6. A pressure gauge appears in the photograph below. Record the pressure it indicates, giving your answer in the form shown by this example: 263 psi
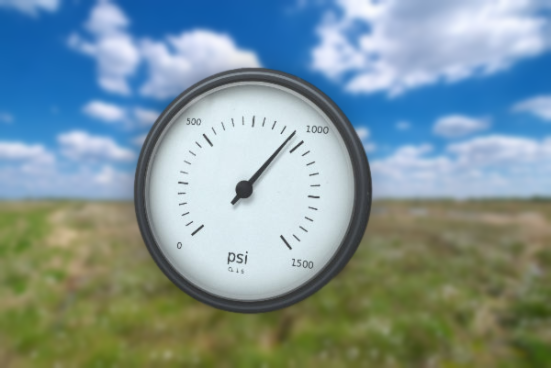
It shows 950 psi
